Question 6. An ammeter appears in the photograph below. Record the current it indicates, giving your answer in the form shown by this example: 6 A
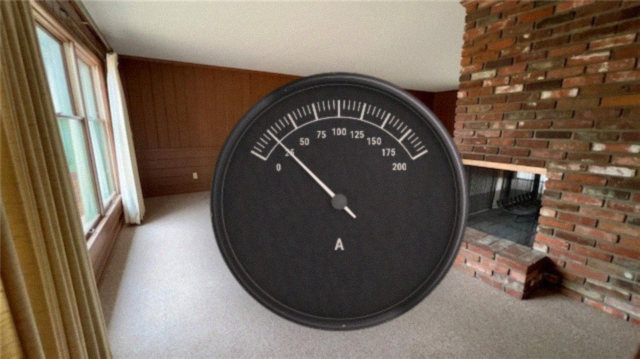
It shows 25 A
